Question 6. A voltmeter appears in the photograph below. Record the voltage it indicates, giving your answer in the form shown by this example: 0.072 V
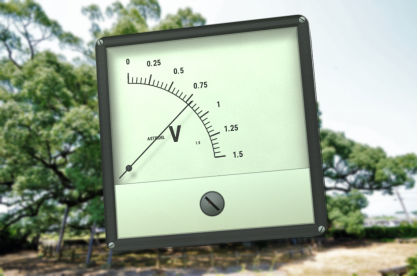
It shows 0.8 V
